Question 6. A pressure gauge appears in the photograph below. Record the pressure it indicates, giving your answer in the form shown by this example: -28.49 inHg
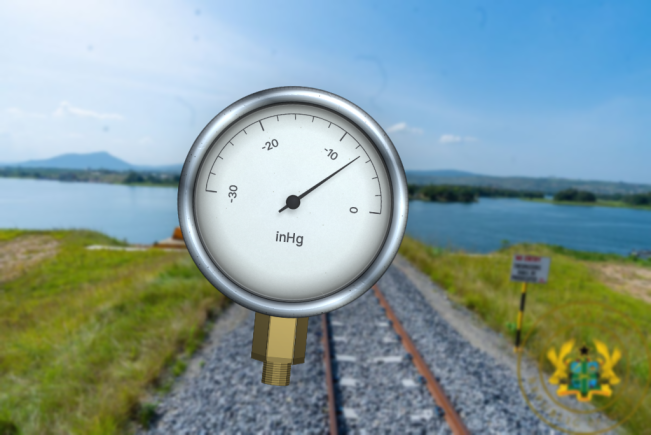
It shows -7 inHg
